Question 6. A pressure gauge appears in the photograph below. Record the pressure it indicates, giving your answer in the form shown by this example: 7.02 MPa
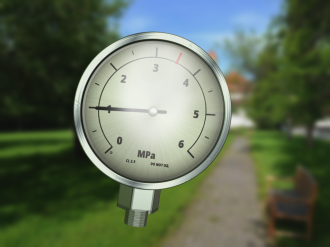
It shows 1 MPa
